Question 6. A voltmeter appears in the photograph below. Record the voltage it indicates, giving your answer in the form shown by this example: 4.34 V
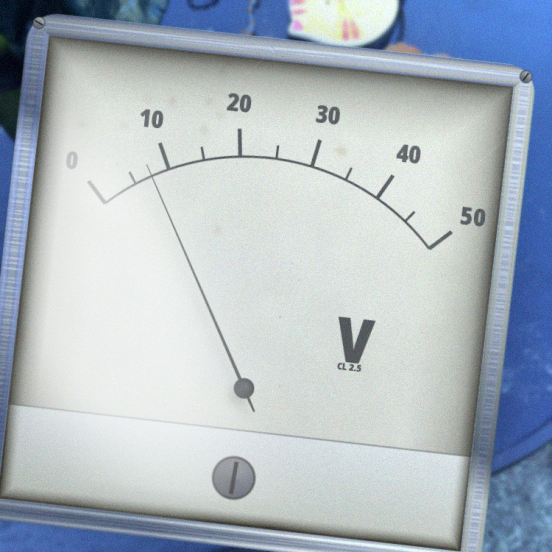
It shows 7.5 V
